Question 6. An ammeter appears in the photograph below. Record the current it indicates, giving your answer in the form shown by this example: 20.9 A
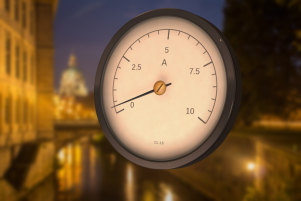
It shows 0.25 A
